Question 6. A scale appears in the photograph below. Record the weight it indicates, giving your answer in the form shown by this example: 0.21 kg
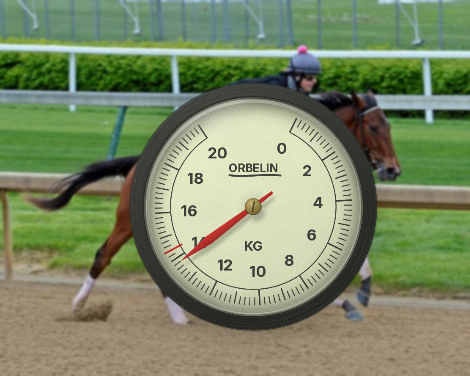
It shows 13.8 kg
